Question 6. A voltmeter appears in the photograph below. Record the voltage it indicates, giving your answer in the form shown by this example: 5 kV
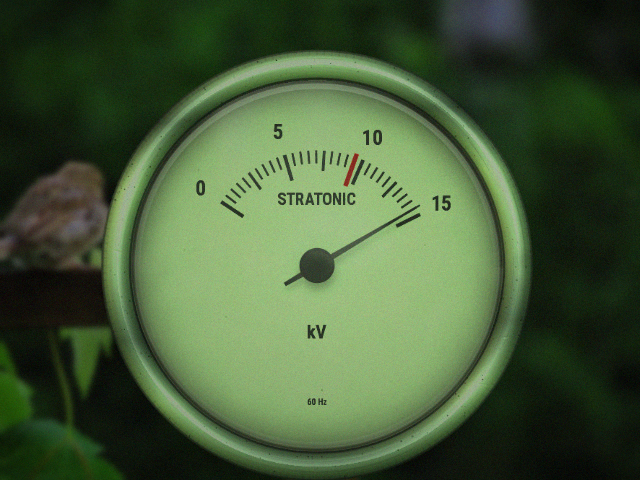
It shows 14.5 kV
